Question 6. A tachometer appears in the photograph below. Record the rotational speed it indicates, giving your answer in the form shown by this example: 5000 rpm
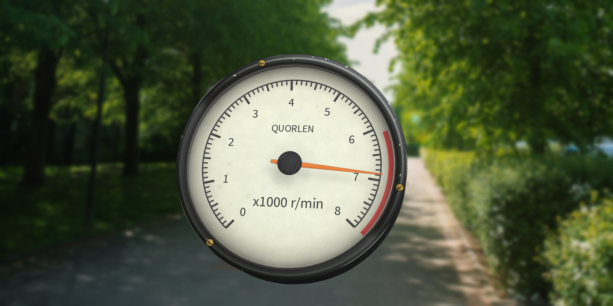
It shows 6900 rpm
